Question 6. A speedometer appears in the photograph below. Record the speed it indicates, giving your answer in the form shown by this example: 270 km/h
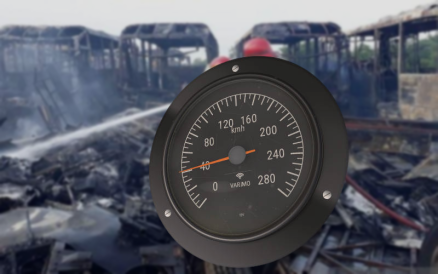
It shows 40 km/h
